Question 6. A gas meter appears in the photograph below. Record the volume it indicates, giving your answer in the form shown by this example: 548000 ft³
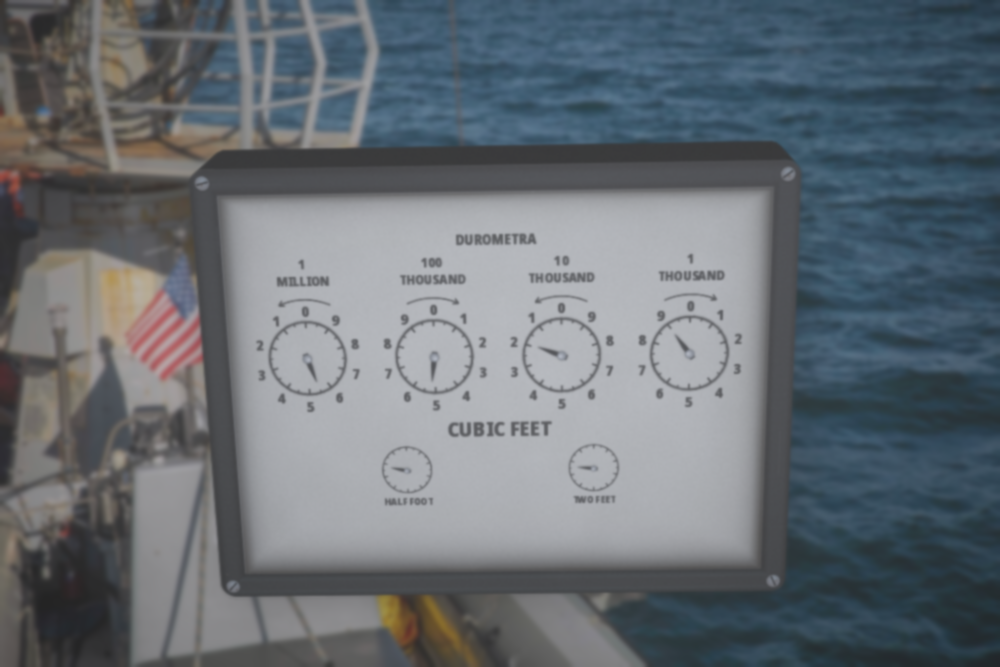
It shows 551900 ft³
